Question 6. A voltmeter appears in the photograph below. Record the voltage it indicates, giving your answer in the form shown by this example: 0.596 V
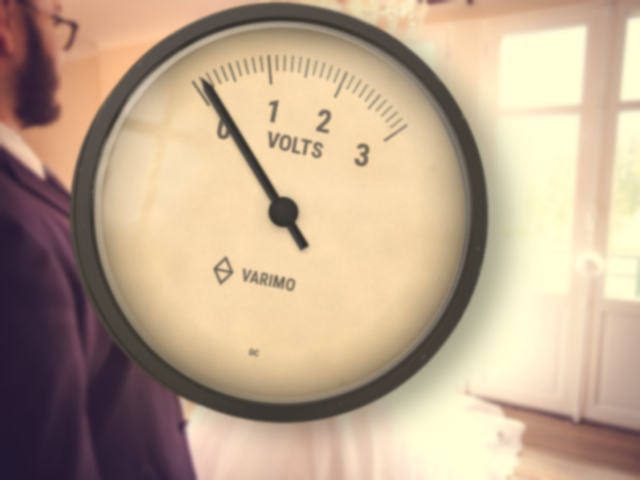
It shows 0.1 V
